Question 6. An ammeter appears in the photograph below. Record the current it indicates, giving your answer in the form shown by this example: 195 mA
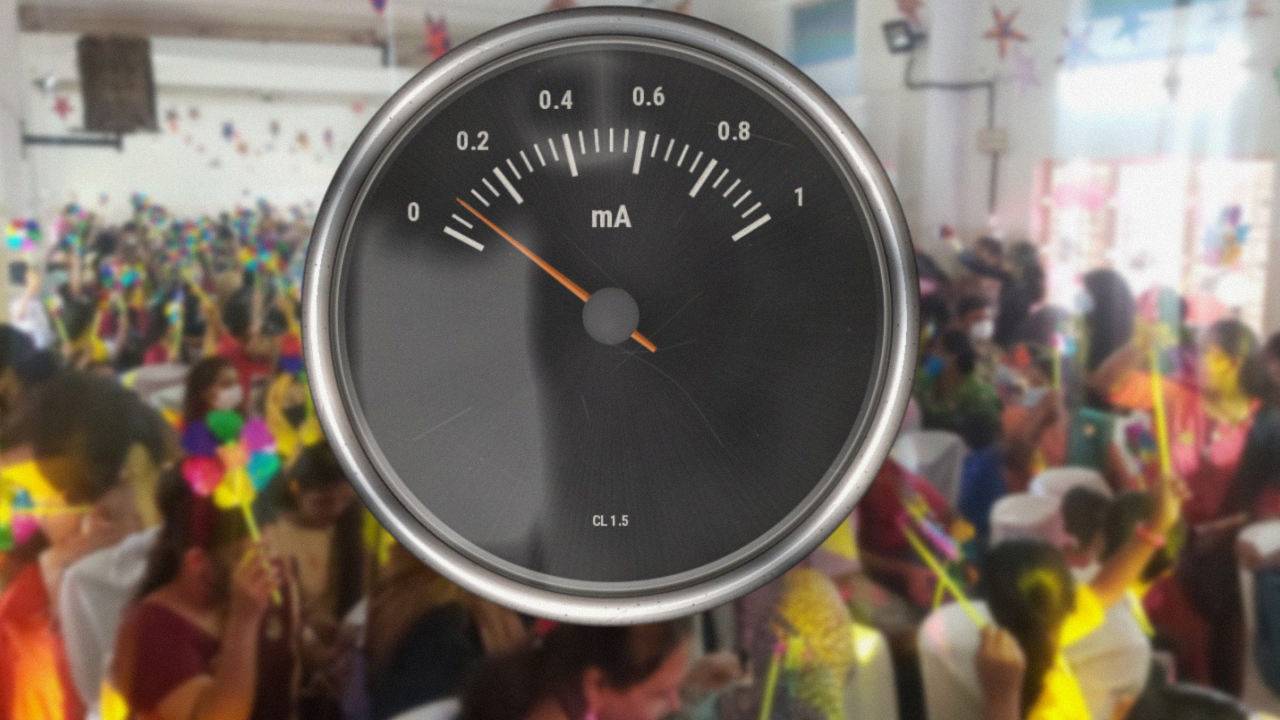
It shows 0.08 mA
